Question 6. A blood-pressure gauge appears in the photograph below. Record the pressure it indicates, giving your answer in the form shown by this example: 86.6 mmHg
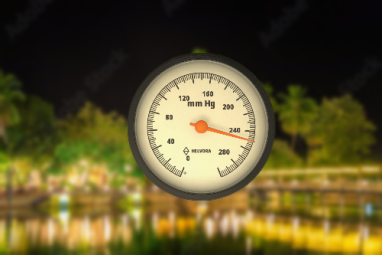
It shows 250 mmHg
